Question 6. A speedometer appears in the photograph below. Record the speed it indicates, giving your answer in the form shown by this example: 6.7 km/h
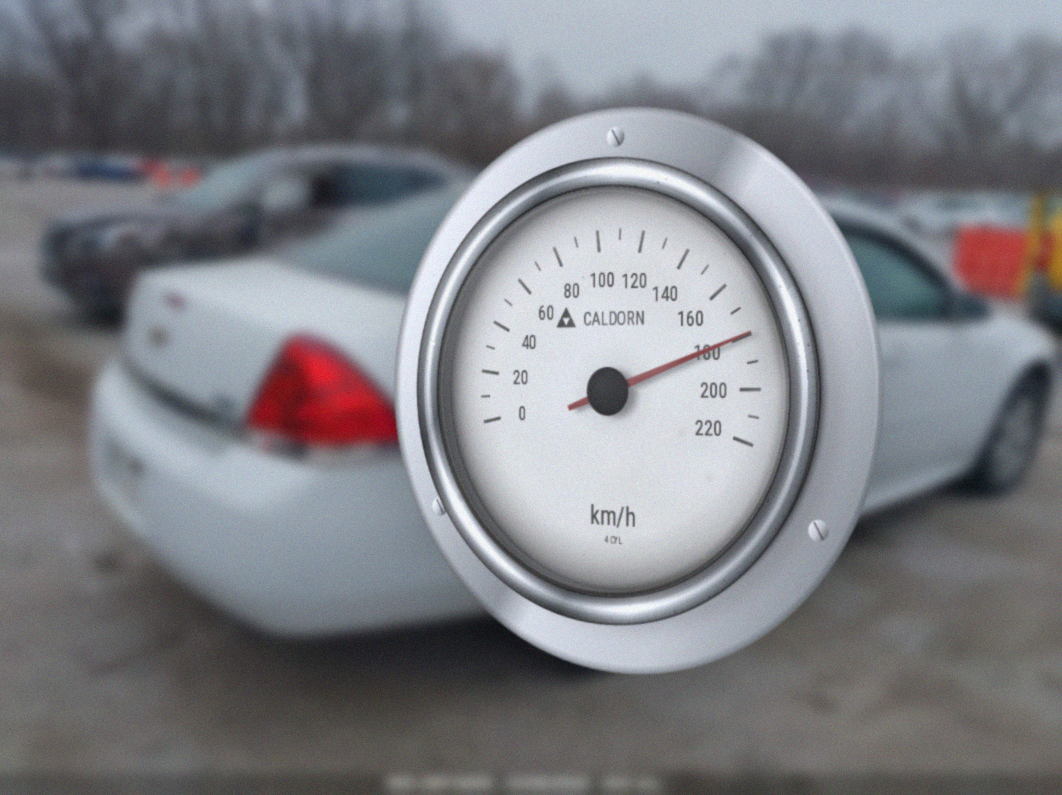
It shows 180 km/h
